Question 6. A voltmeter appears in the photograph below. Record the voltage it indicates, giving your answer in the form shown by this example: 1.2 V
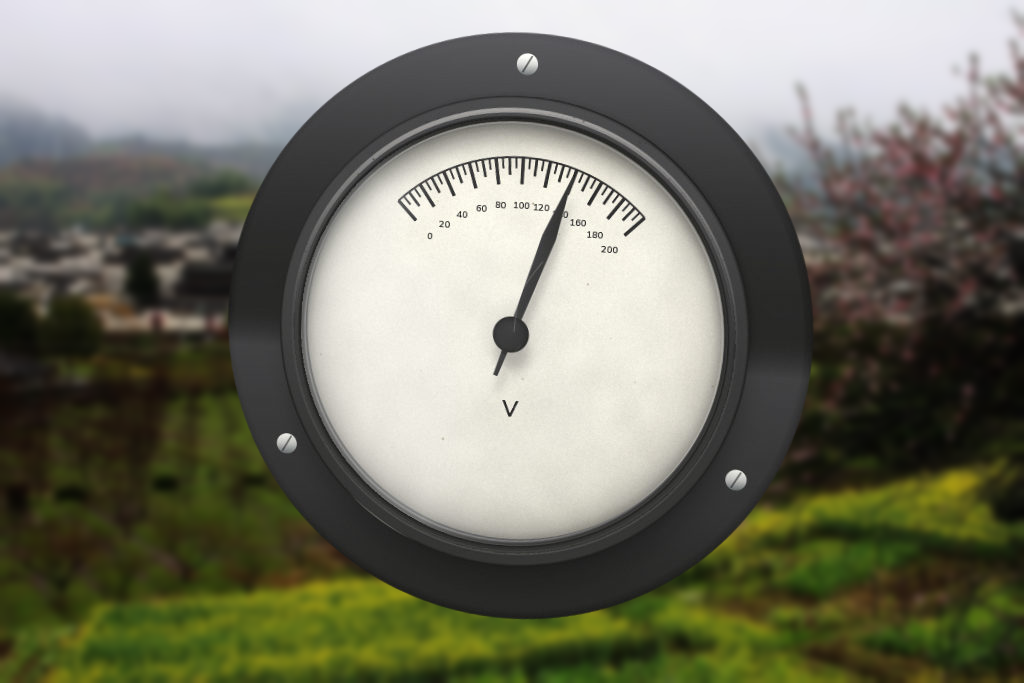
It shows 140 V
